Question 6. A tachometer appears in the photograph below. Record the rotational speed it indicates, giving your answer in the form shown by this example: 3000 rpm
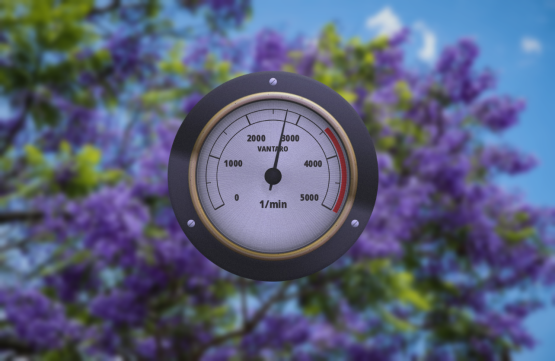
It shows 2750 rpm
